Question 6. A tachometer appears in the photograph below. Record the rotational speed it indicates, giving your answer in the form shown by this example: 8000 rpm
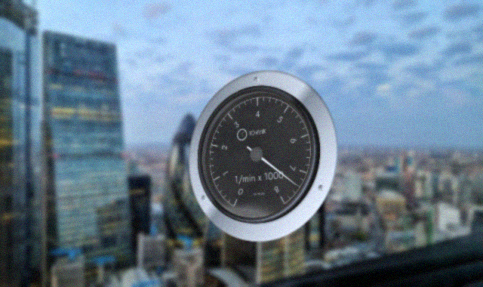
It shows 7400 rpm
